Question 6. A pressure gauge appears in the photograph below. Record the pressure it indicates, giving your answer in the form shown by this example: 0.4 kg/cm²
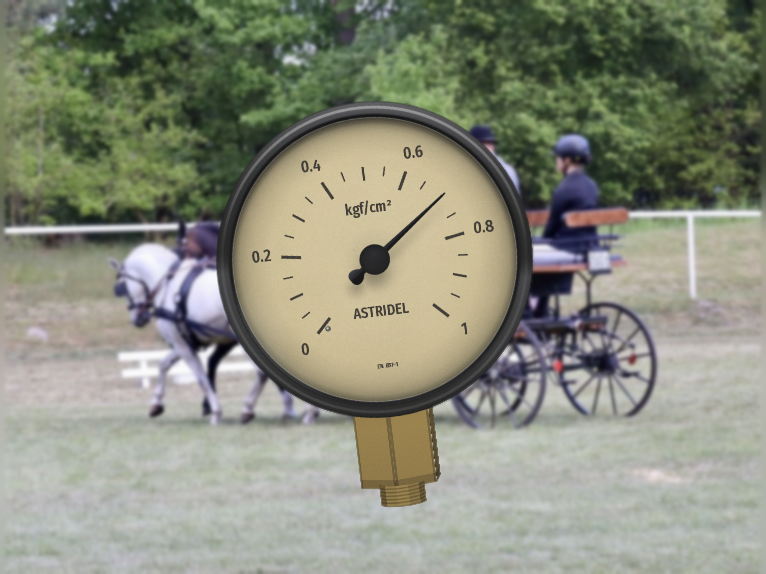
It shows 0.7 kg/cm²
